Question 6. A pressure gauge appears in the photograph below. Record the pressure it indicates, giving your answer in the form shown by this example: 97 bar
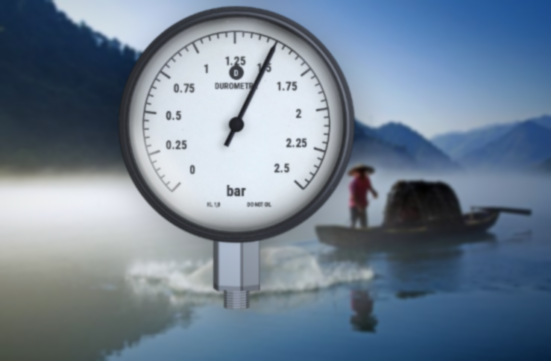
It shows 1.5 bar
